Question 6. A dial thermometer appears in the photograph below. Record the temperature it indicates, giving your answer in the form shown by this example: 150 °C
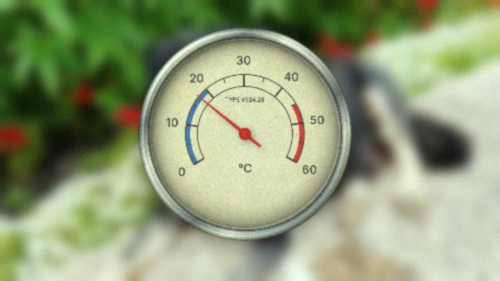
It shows 17.5 °C
